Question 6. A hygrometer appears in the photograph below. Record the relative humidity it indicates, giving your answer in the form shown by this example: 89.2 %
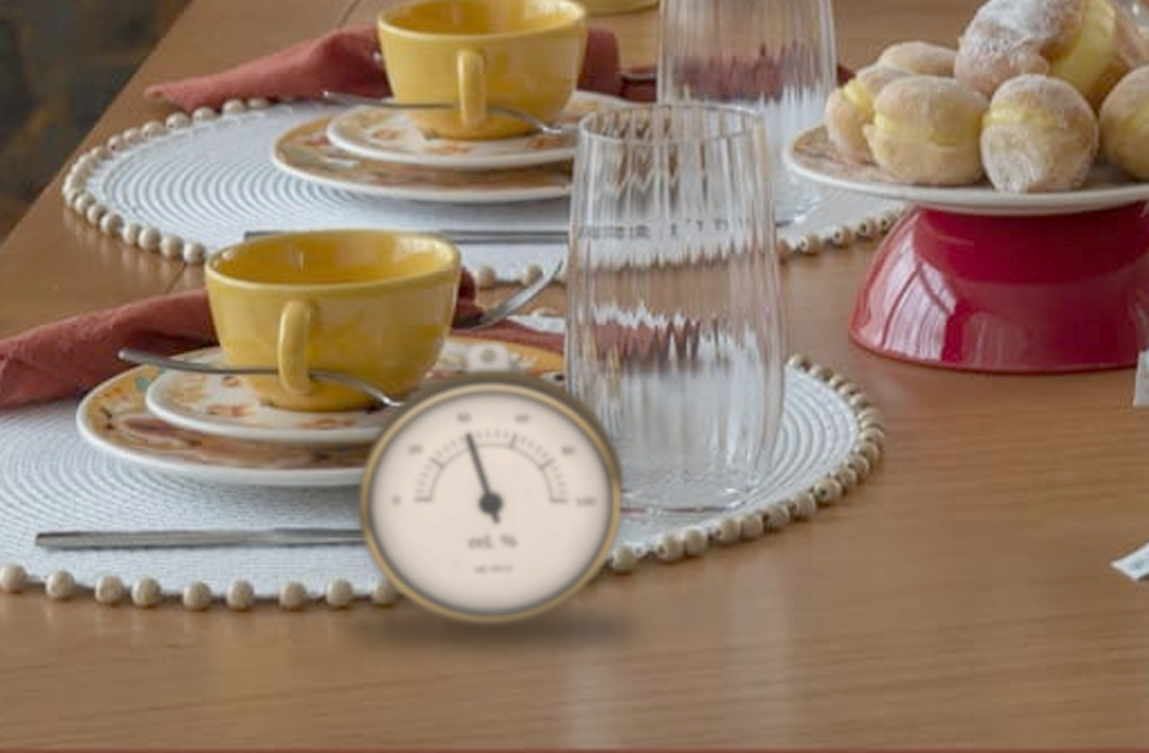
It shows 40 %
